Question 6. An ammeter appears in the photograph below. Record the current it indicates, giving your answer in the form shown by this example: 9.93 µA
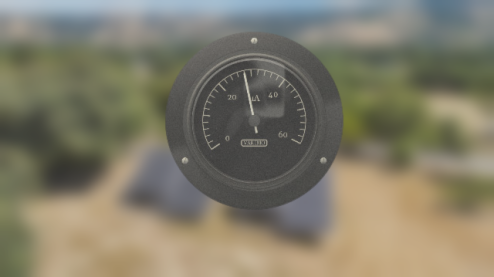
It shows 28 µA
